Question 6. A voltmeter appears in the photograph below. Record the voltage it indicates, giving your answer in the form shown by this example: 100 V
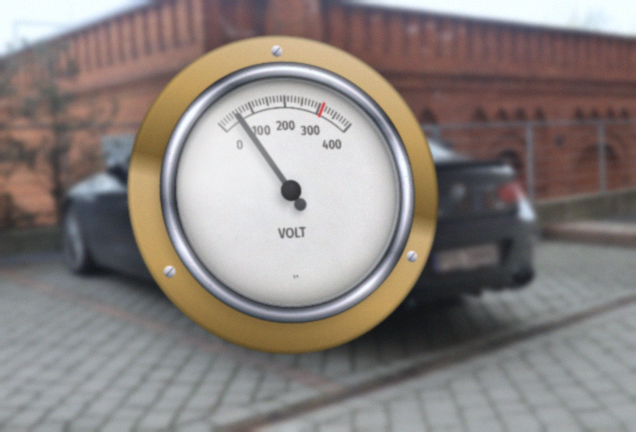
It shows 50 V
